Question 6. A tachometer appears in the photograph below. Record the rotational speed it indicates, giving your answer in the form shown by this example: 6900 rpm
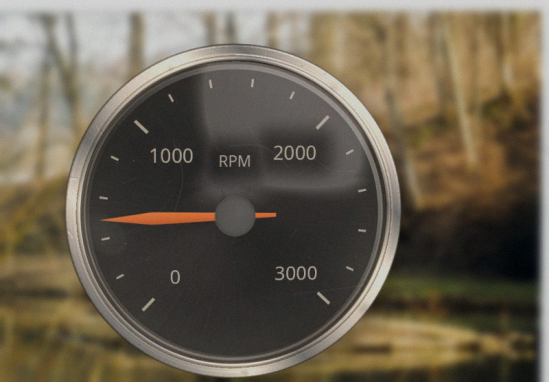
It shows 500 rpm
